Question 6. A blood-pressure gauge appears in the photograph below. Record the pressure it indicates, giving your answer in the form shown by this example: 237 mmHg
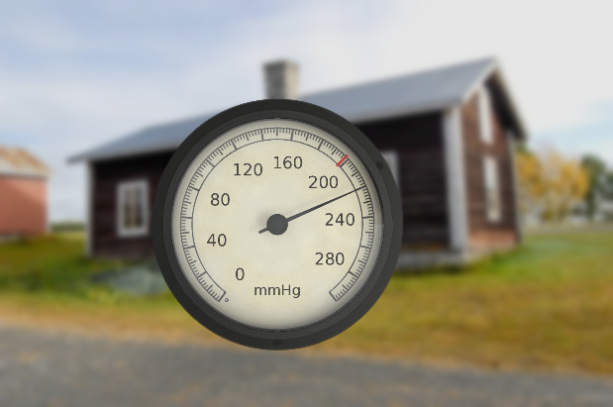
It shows 220 mmHg
